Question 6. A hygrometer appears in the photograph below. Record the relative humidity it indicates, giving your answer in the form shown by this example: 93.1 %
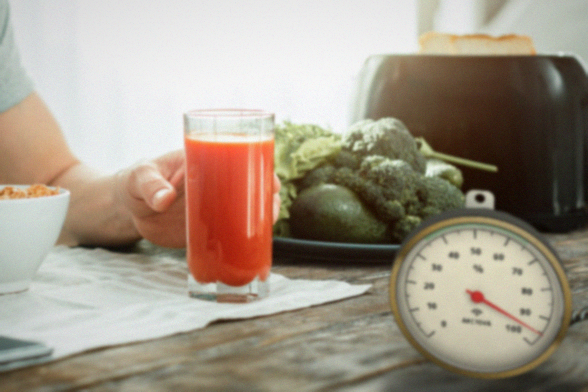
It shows 95 %
